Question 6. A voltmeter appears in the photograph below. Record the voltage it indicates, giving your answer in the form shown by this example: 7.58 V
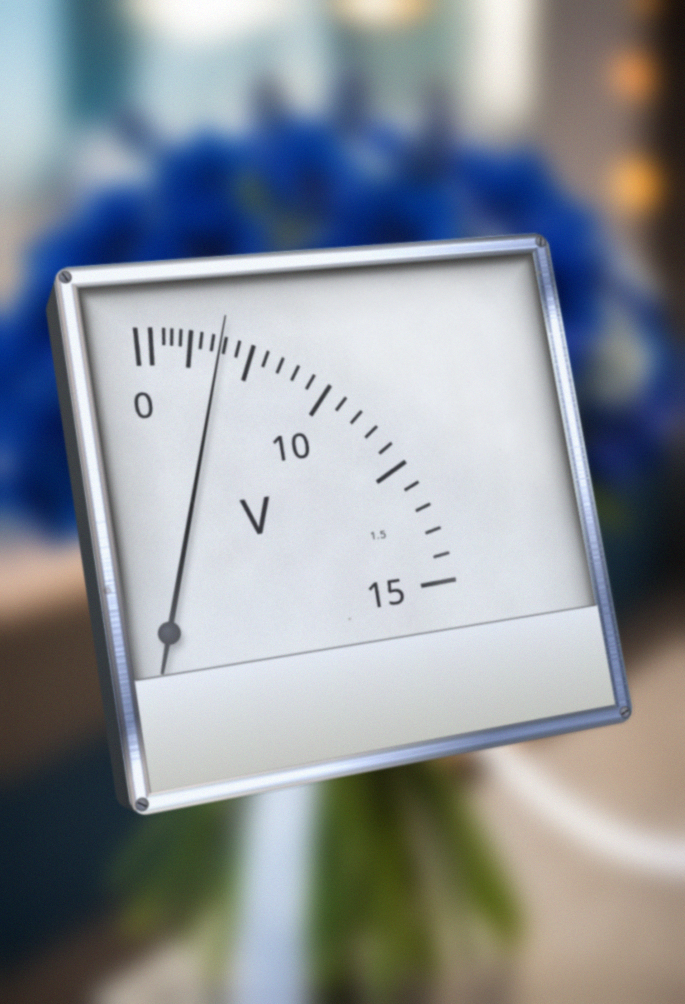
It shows 6.25 V
